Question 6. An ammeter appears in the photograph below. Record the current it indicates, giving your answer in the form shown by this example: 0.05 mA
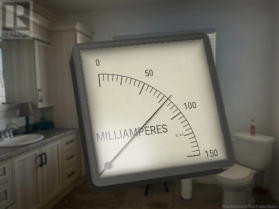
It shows 80 mA
